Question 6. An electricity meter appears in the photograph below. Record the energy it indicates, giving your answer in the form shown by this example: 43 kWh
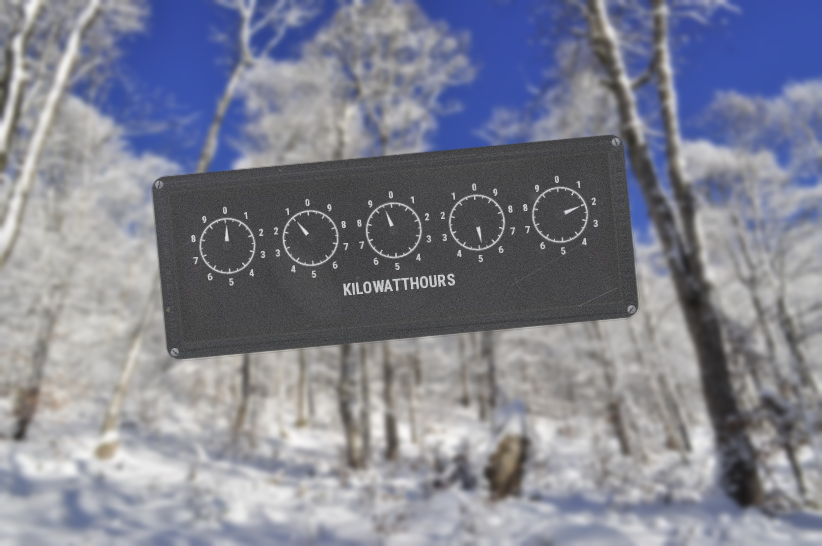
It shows 952 kWh
